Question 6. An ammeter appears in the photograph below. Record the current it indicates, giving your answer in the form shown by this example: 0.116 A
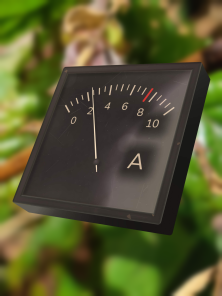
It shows 2.5 A
